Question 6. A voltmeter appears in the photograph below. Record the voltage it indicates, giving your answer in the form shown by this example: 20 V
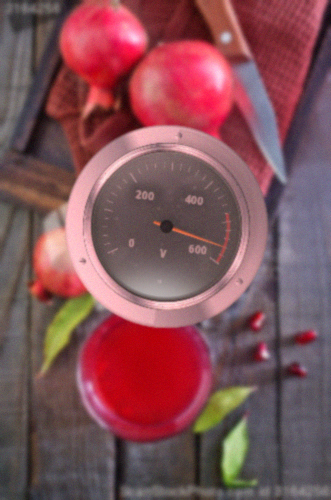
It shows 560 V
